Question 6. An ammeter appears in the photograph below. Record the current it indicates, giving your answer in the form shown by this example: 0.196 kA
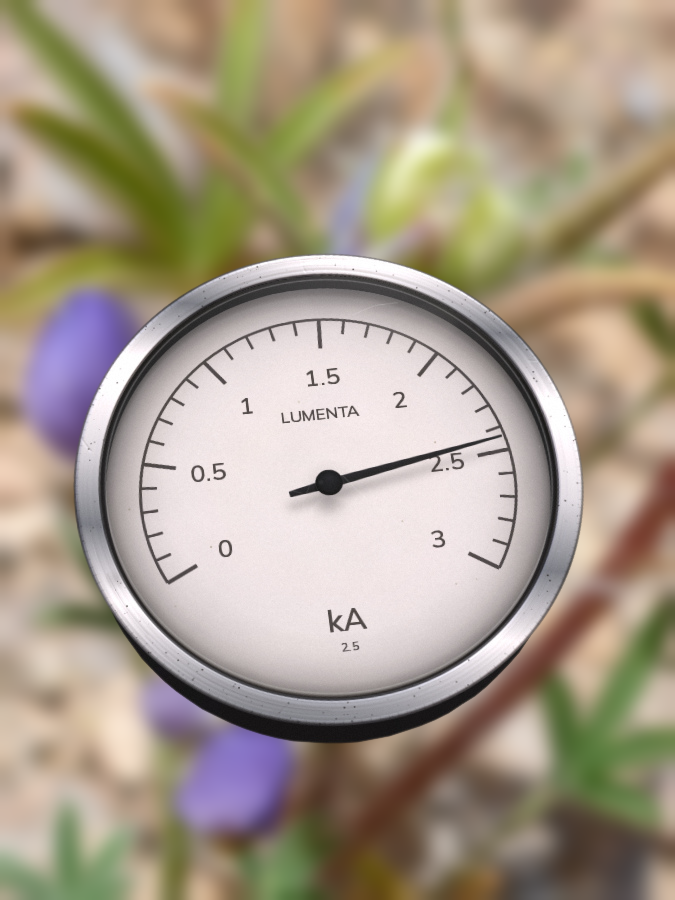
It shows 2.45 kA
